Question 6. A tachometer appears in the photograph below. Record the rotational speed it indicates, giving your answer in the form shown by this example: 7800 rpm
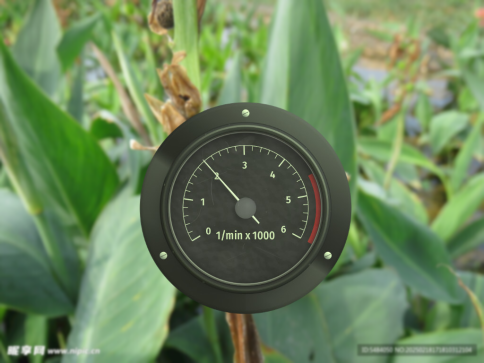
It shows 2000 rpm
